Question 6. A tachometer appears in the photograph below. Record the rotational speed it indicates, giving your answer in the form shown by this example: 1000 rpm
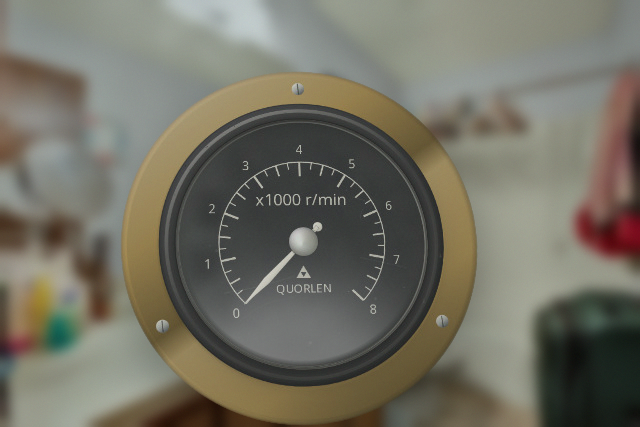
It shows 0 rpm
